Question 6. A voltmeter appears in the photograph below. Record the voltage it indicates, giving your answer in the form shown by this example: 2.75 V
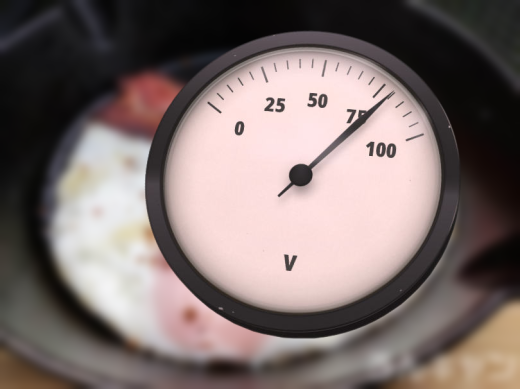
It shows 80 V
